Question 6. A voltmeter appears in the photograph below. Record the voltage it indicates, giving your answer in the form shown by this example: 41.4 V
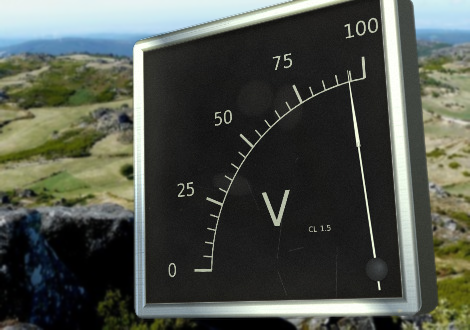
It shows 95 V
